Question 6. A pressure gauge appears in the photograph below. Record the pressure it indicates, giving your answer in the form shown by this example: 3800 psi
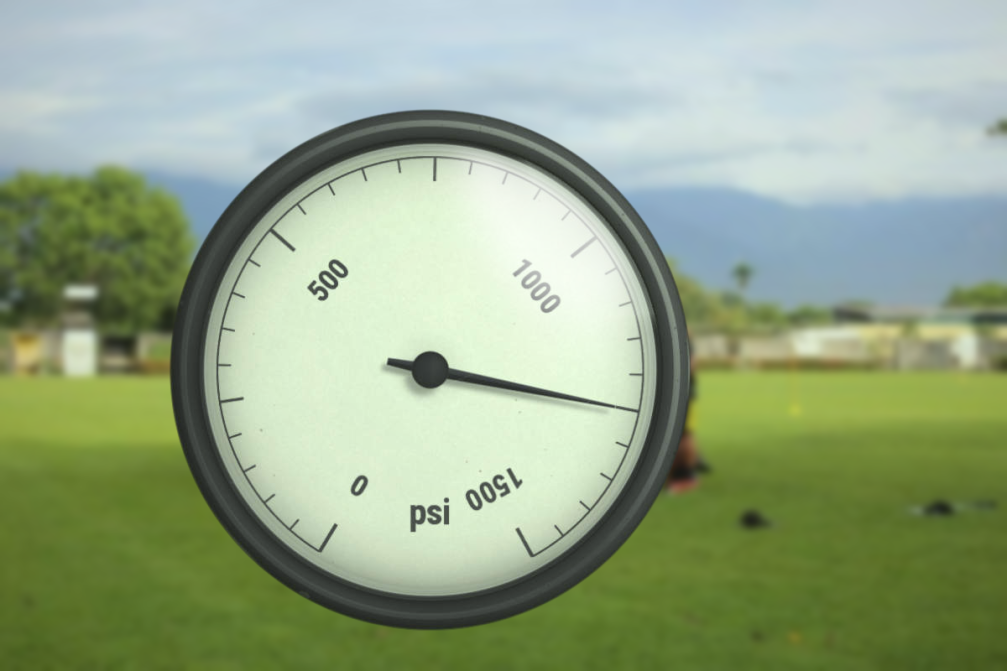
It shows 1250 psi
